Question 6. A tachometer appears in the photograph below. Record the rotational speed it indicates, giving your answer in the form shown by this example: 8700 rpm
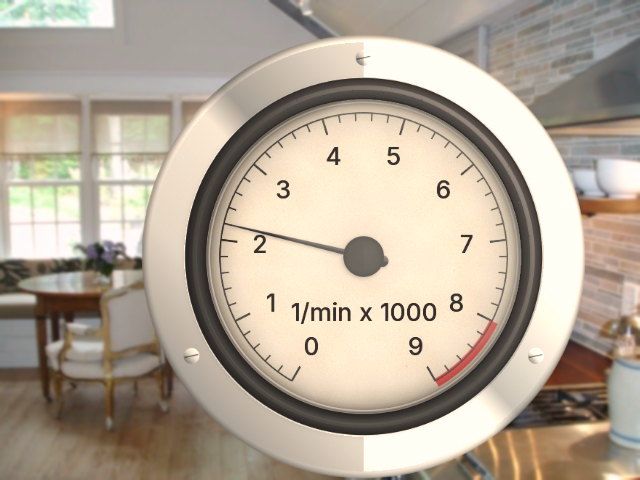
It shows 2200 rpm
